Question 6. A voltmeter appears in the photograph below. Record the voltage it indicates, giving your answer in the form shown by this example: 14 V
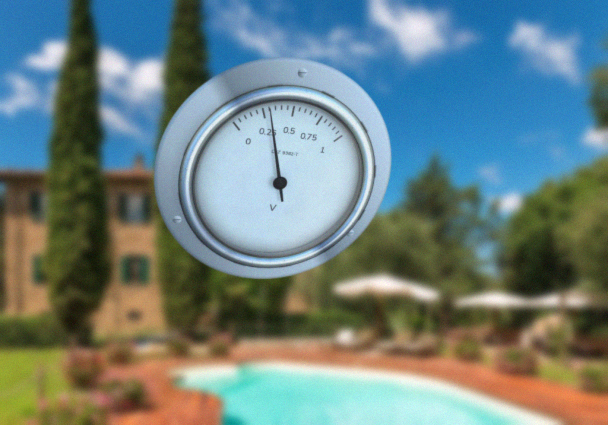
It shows 0.3 V
